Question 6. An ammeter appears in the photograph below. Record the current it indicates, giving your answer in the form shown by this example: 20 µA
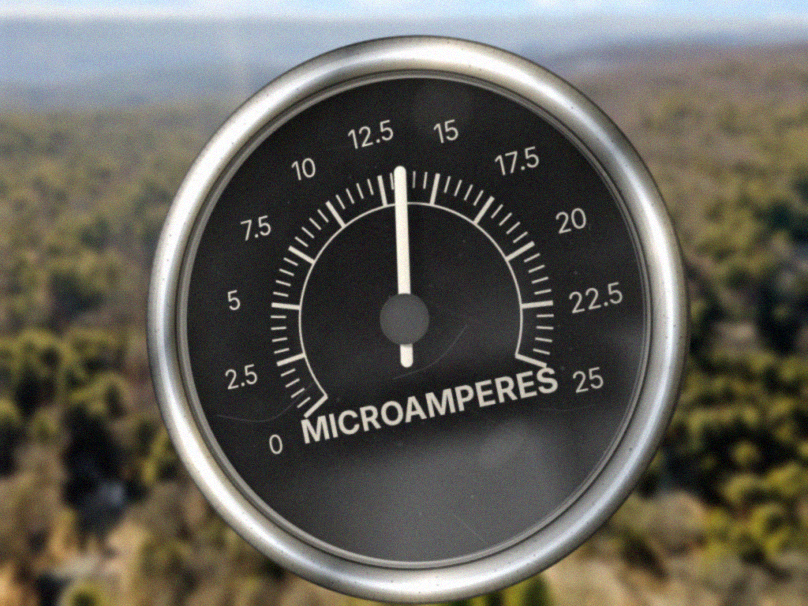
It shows 13.5 µA
